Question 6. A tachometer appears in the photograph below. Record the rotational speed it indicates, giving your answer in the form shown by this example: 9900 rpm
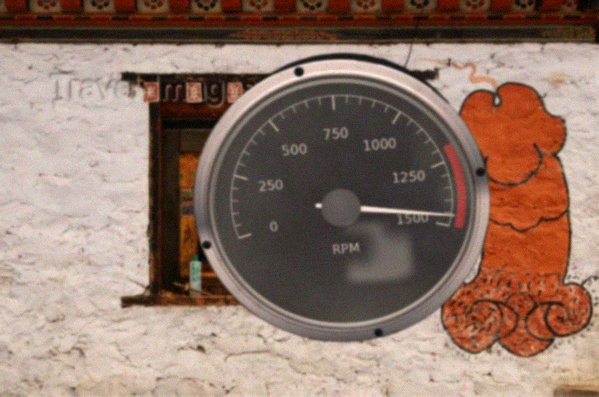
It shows 1450 rpm
